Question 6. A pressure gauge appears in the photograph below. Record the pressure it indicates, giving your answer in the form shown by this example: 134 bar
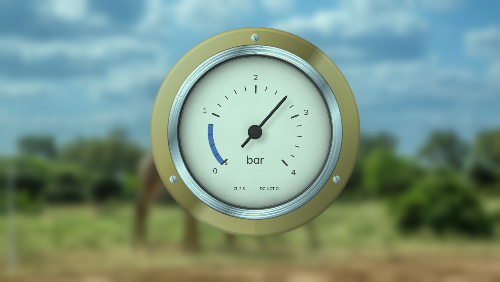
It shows 2.6 bar
